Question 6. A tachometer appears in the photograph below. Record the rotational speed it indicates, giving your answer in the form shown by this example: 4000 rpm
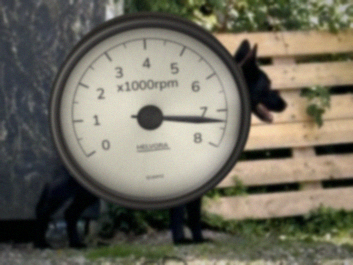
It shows 7250 rpm
